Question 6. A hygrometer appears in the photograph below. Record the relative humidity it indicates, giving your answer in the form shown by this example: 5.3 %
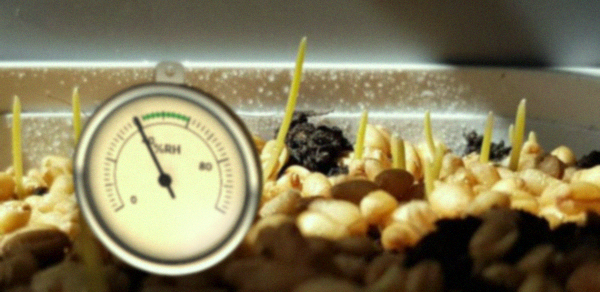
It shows 40 %
